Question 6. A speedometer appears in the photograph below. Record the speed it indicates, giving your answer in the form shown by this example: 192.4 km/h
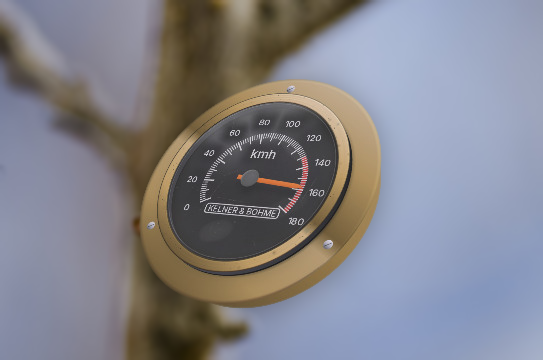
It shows 160 km/h
